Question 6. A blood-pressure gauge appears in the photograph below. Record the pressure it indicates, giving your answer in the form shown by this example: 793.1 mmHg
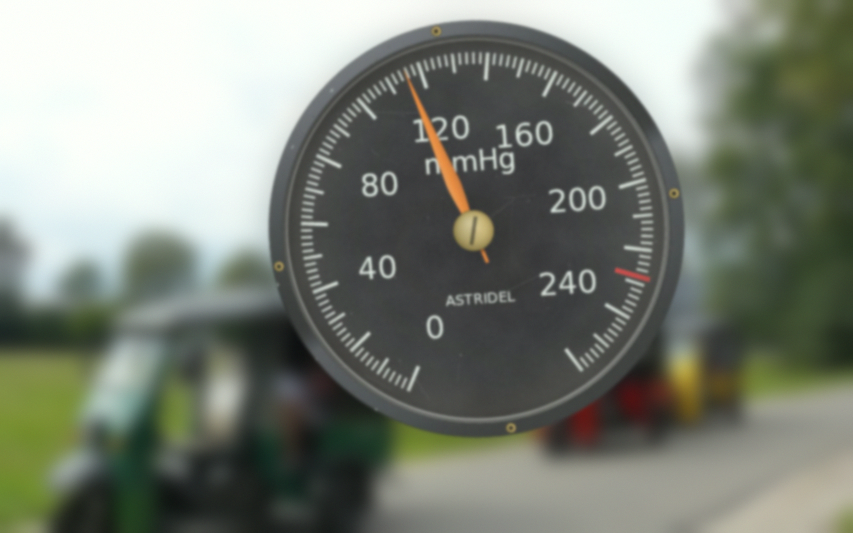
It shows 116 mmHg
